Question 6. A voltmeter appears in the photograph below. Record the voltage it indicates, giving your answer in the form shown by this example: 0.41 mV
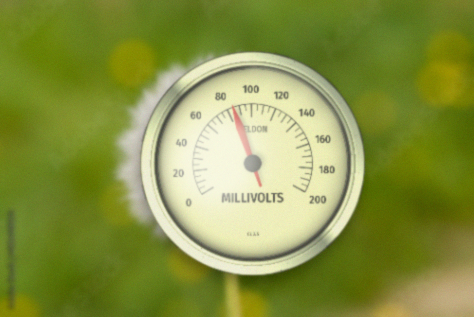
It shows 85 mV
